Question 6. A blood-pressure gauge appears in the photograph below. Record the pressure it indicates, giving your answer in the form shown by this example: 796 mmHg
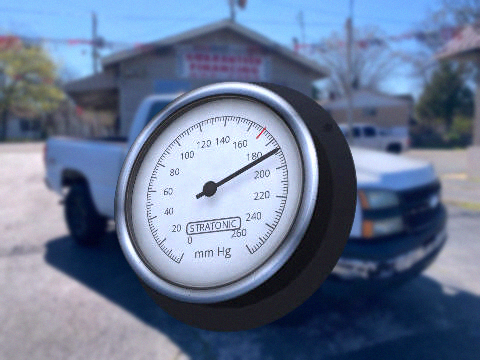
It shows 190 mmHg
